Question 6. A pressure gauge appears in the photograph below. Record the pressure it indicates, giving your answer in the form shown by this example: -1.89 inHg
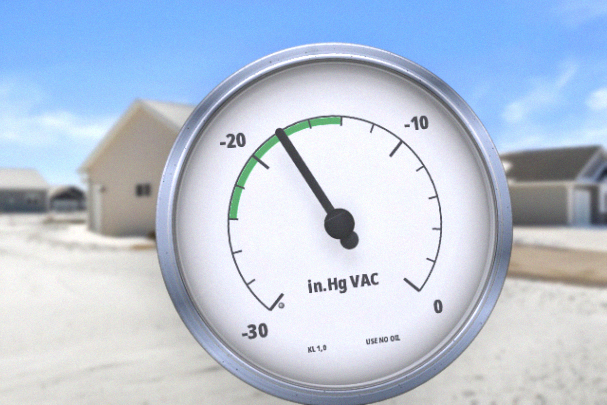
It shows -18 inHg
